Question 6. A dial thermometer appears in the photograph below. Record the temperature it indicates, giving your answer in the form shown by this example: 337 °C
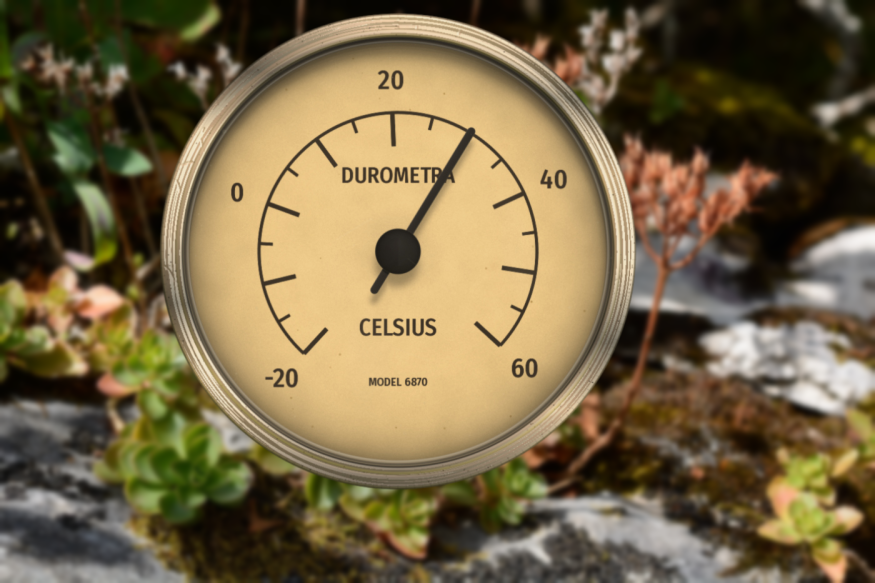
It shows 30 °C
